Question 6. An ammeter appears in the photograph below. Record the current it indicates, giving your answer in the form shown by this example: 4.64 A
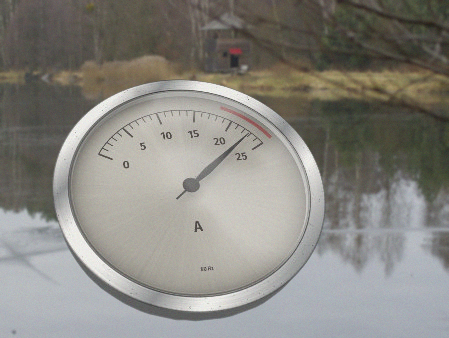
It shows 23 A
